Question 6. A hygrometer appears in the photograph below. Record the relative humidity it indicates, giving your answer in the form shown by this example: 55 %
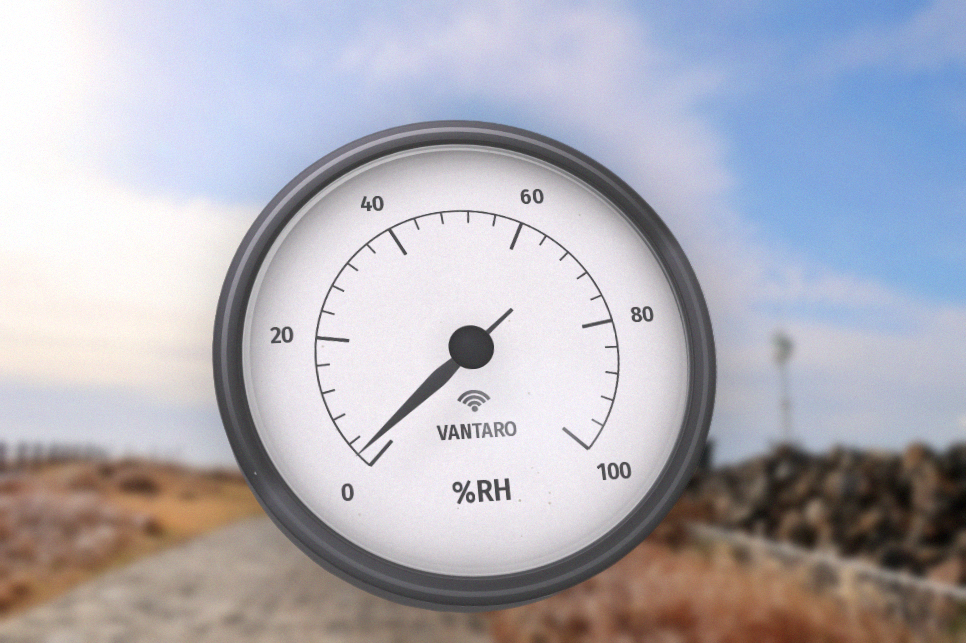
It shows 2 %
